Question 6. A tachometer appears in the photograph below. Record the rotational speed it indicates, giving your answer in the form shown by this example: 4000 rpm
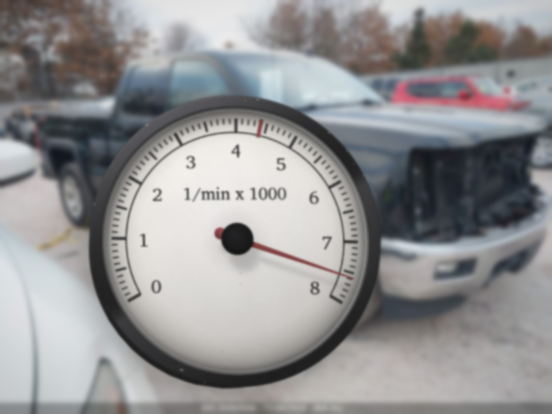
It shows 7600 rpm
